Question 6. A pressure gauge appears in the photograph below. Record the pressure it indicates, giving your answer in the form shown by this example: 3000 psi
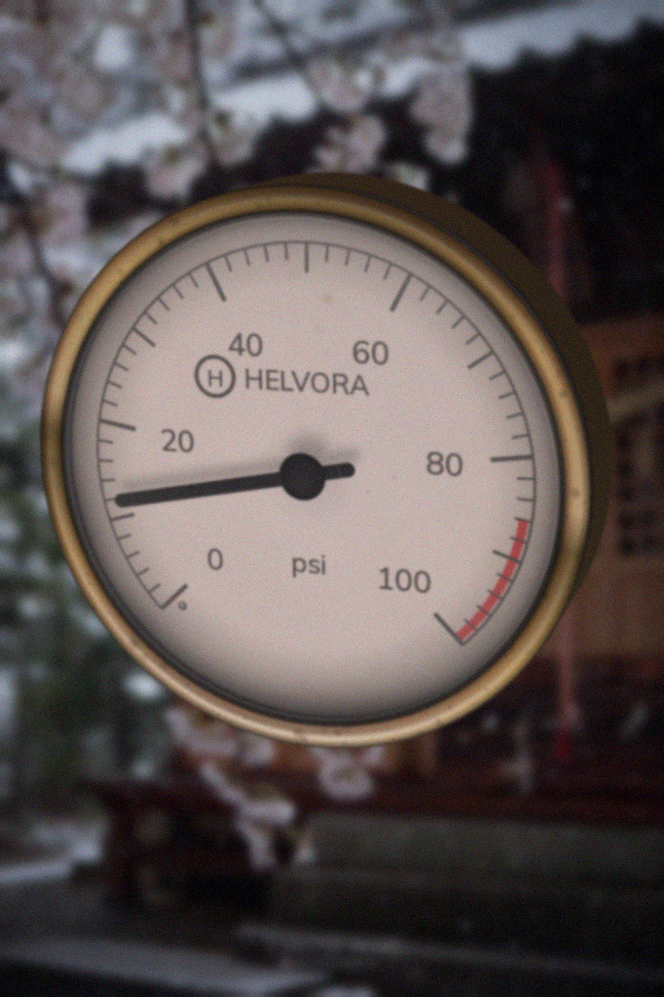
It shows 12 psi
